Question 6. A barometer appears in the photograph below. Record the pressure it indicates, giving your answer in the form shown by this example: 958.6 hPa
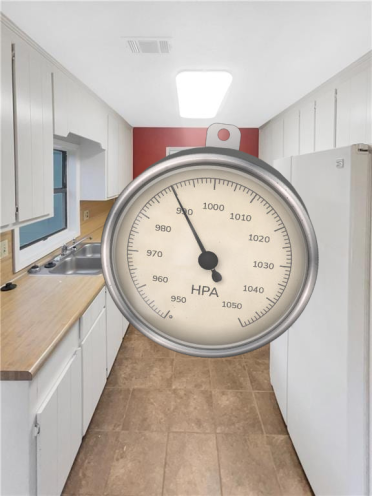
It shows 990 hPa
